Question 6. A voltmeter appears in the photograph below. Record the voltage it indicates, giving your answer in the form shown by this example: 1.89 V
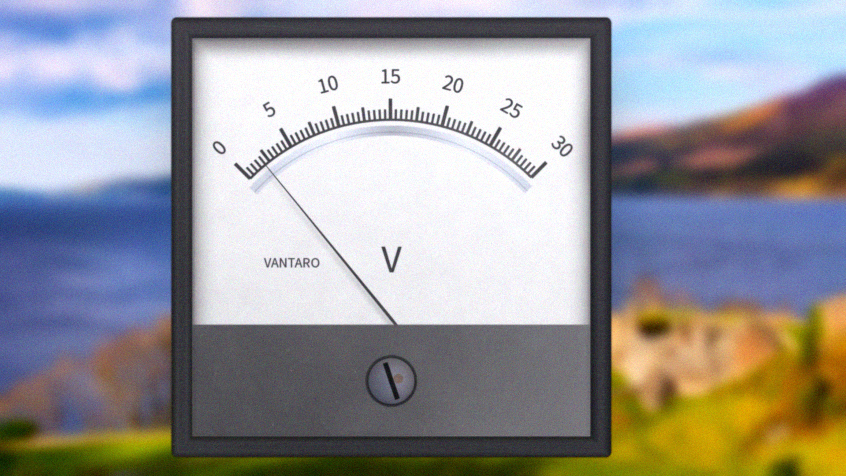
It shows 2 V
